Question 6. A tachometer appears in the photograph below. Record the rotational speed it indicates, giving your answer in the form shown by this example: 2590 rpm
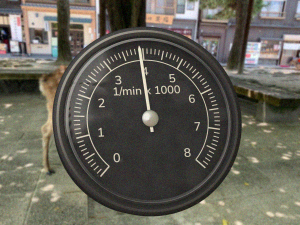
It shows 3900 rpm
